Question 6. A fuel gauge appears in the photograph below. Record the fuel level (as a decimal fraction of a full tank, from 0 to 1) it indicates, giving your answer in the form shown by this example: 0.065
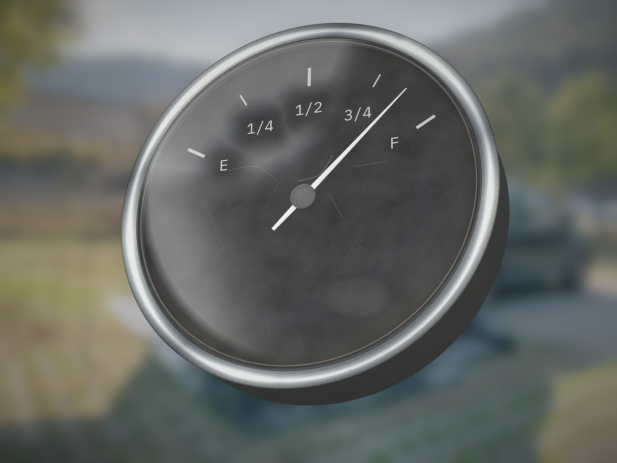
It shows 0.875
